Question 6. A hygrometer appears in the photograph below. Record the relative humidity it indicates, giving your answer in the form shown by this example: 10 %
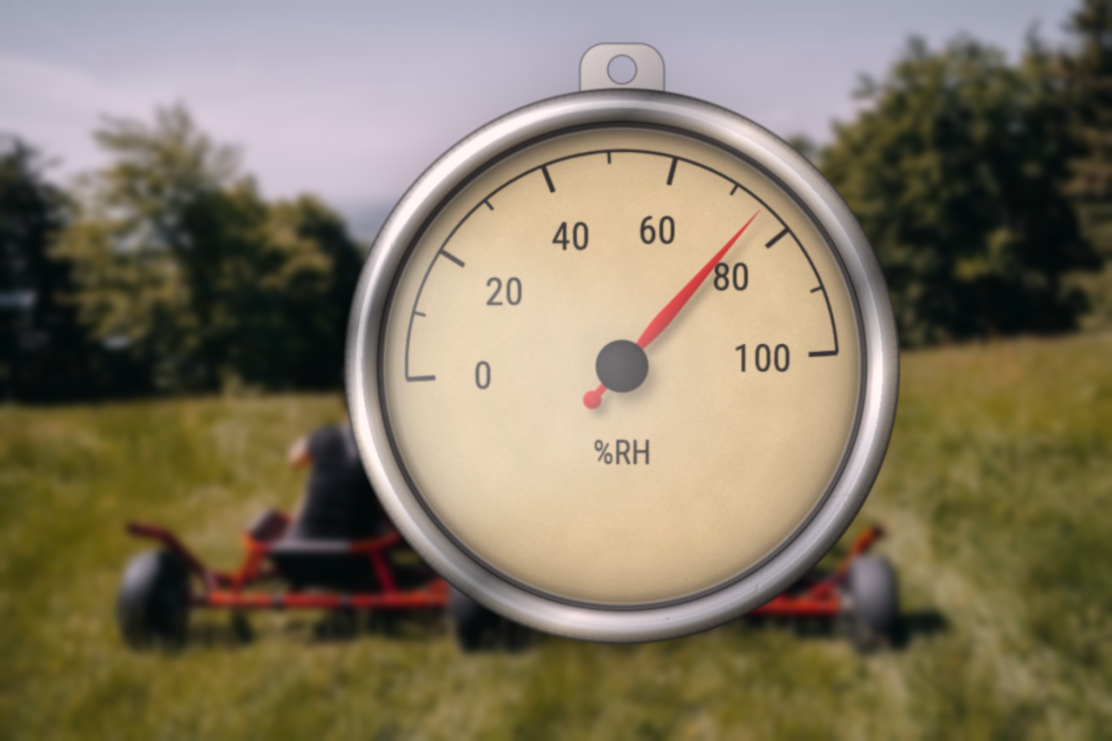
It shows 75 %
